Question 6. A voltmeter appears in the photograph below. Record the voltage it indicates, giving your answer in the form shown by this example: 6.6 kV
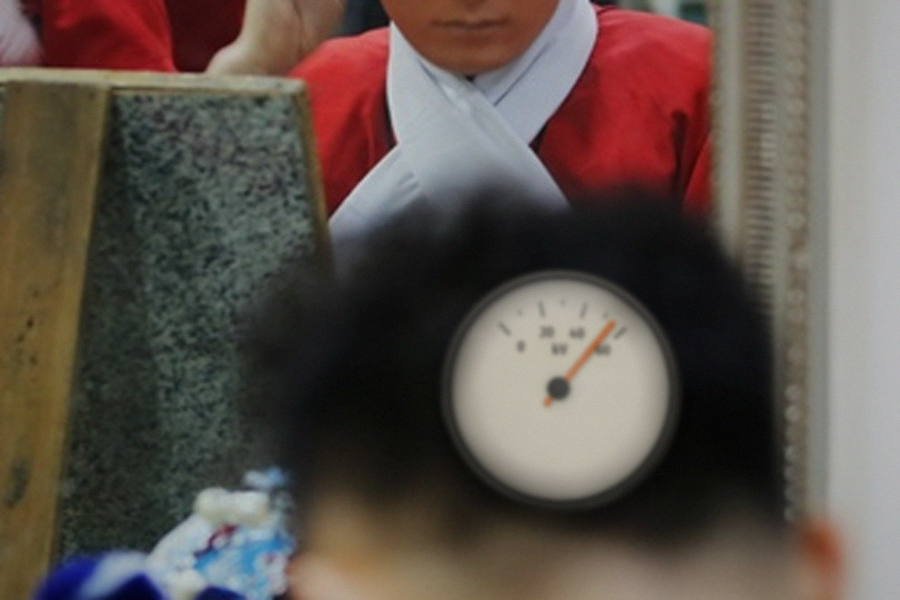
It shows 55 kV
